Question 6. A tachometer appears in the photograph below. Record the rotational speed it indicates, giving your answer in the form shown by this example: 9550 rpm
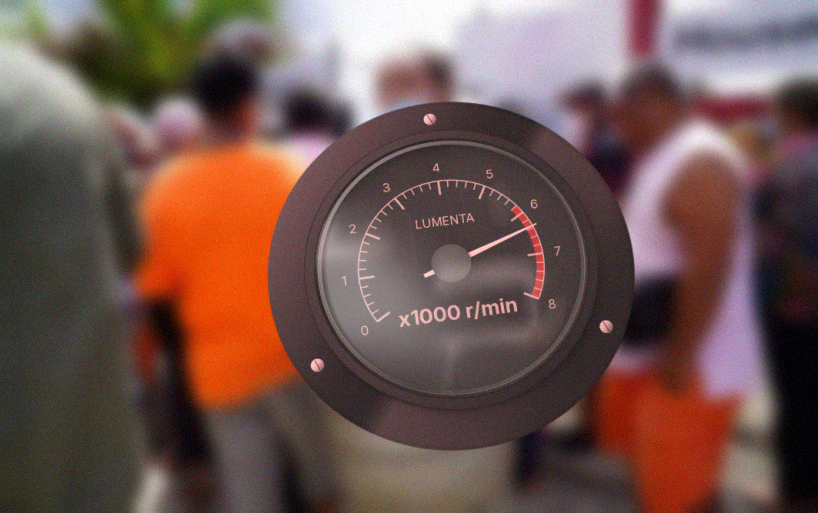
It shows 6400 rpm
